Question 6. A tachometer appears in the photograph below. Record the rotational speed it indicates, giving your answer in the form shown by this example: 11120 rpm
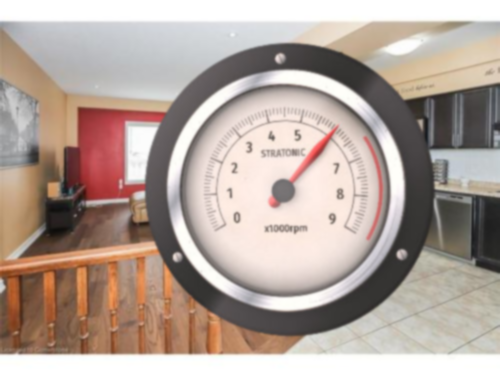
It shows 6000 rpm
